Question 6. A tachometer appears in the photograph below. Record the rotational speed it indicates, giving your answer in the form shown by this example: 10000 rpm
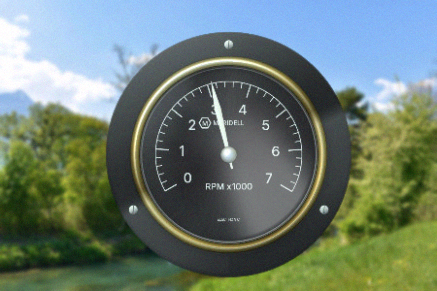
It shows 3100 rpm
